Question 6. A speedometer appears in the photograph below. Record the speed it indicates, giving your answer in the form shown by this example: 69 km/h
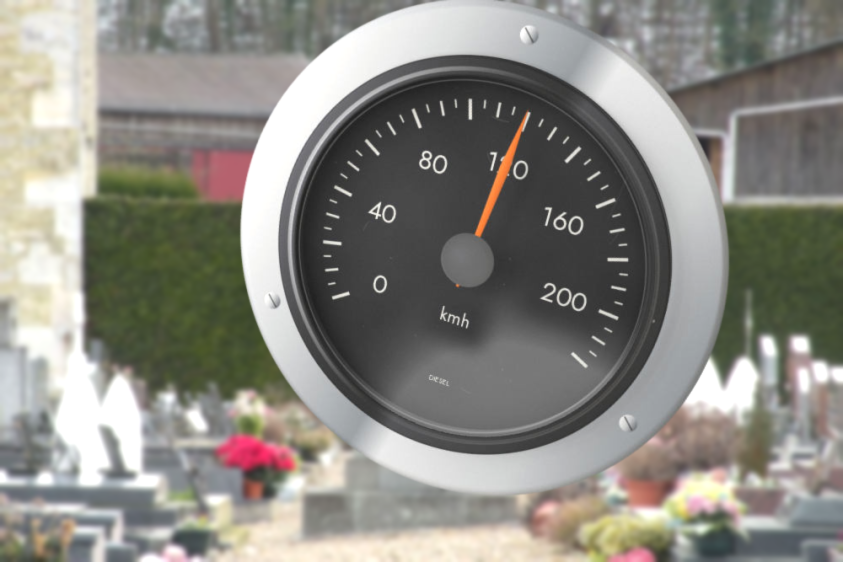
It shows 120 km/h
